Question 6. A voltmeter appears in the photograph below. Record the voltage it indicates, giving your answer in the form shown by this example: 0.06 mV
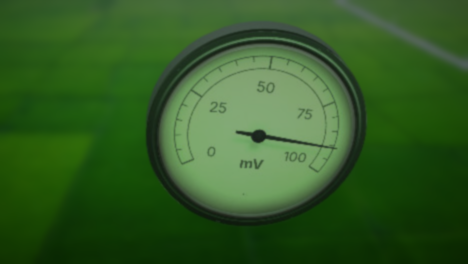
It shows 90 mV
